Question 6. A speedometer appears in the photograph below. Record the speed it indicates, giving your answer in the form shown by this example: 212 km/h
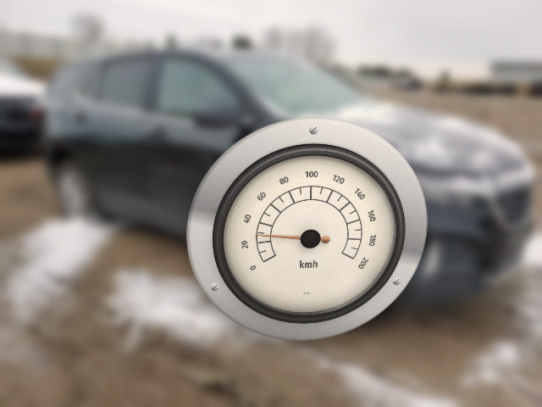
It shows 30 km/h
